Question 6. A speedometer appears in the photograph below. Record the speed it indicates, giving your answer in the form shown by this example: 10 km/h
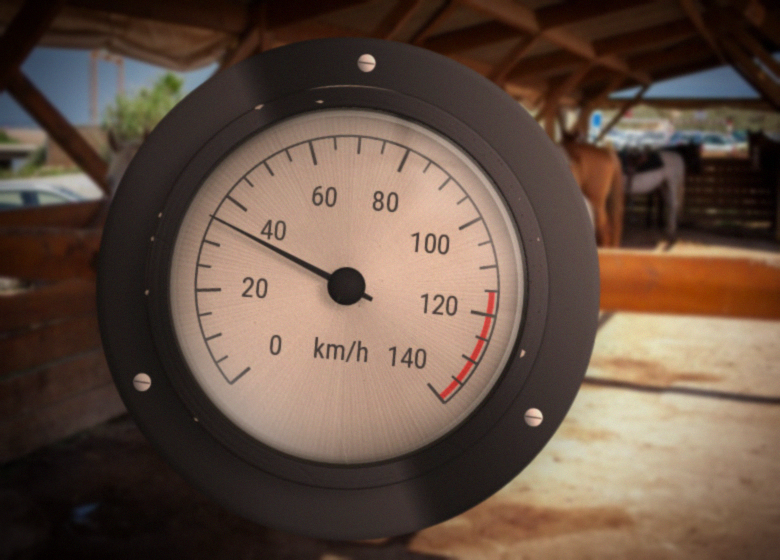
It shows 35 km/h
